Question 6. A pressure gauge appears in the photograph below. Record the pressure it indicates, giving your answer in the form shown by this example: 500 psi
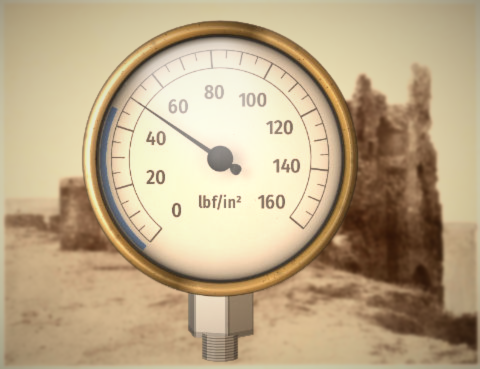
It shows 50 psi
